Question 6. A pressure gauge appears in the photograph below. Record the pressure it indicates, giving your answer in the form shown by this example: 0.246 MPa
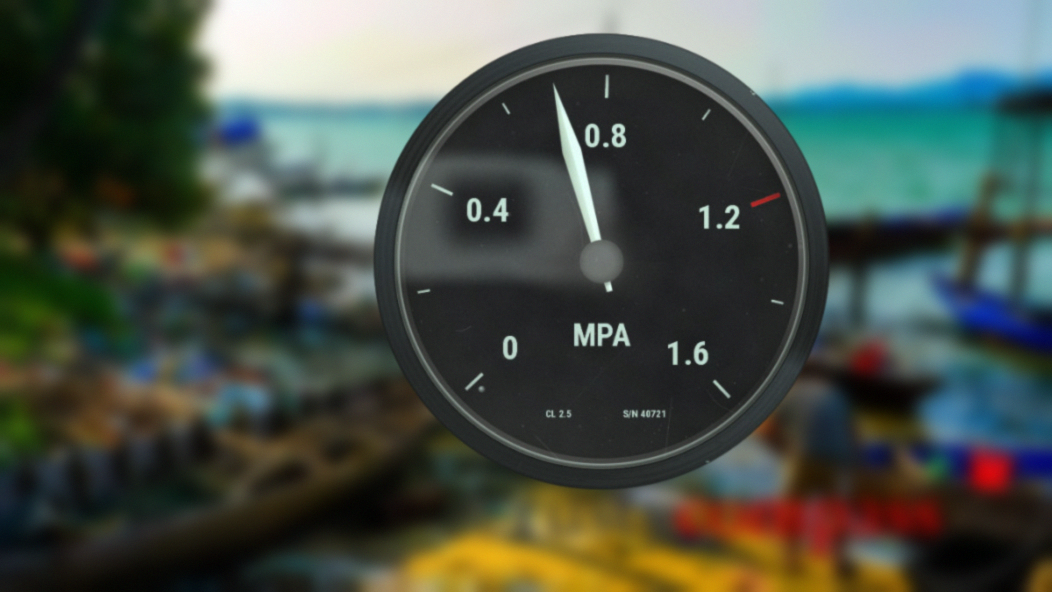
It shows 0.7 MPa
